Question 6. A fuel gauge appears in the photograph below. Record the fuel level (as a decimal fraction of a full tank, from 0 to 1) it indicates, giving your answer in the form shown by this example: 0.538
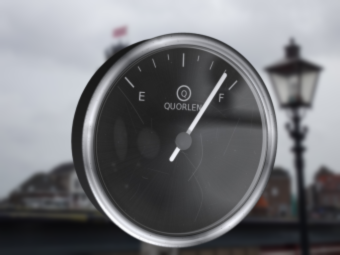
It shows 0.875
